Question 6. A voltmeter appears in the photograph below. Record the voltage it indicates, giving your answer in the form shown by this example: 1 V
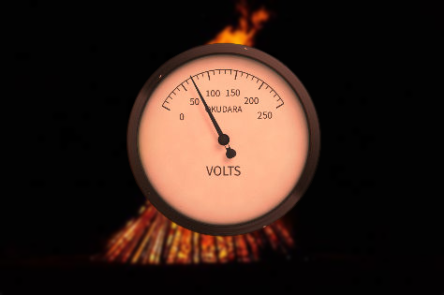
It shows 70 V
